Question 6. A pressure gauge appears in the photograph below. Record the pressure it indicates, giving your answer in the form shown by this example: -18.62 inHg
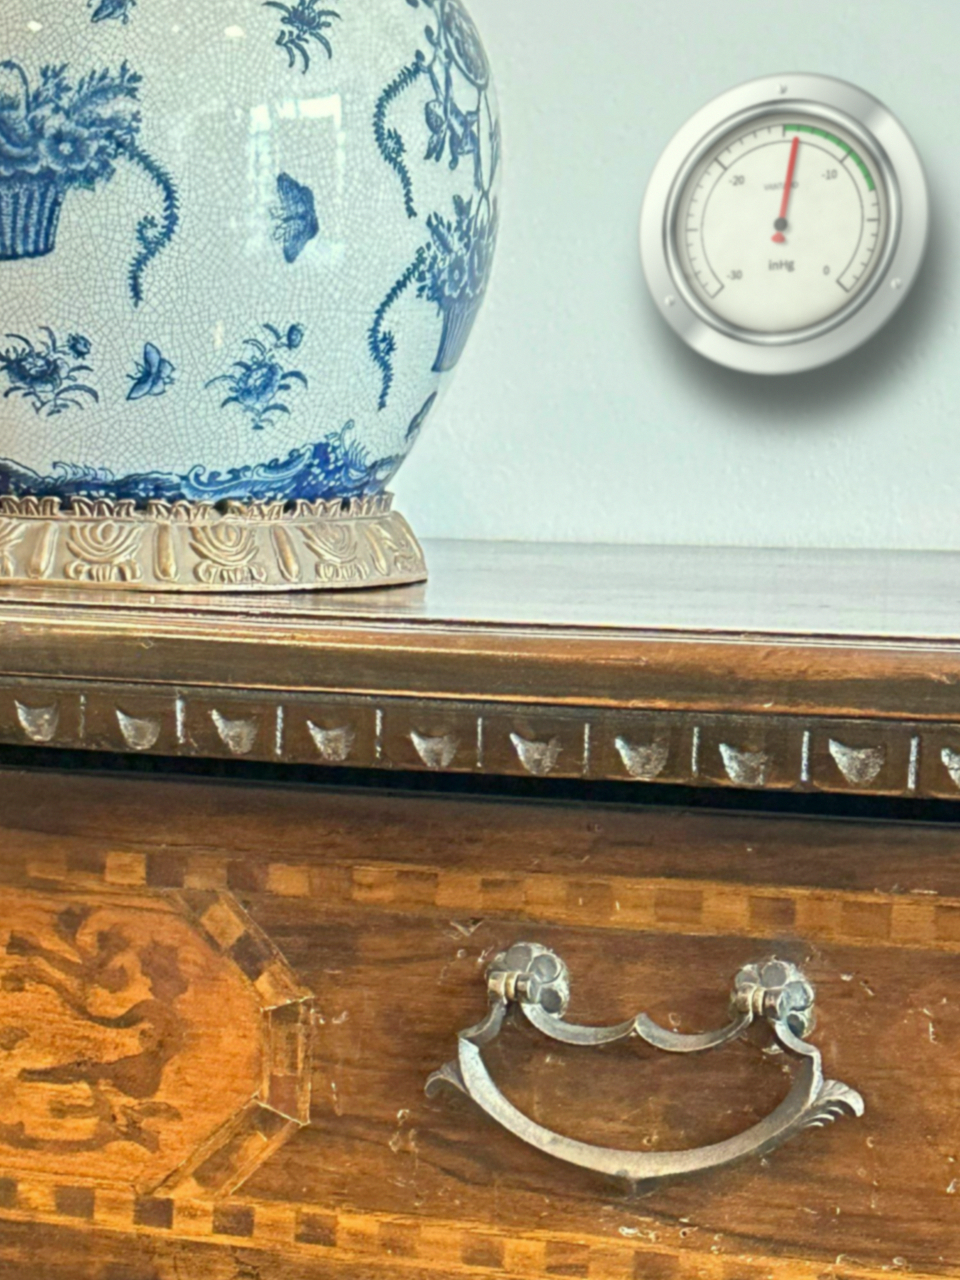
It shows -14 inHg
